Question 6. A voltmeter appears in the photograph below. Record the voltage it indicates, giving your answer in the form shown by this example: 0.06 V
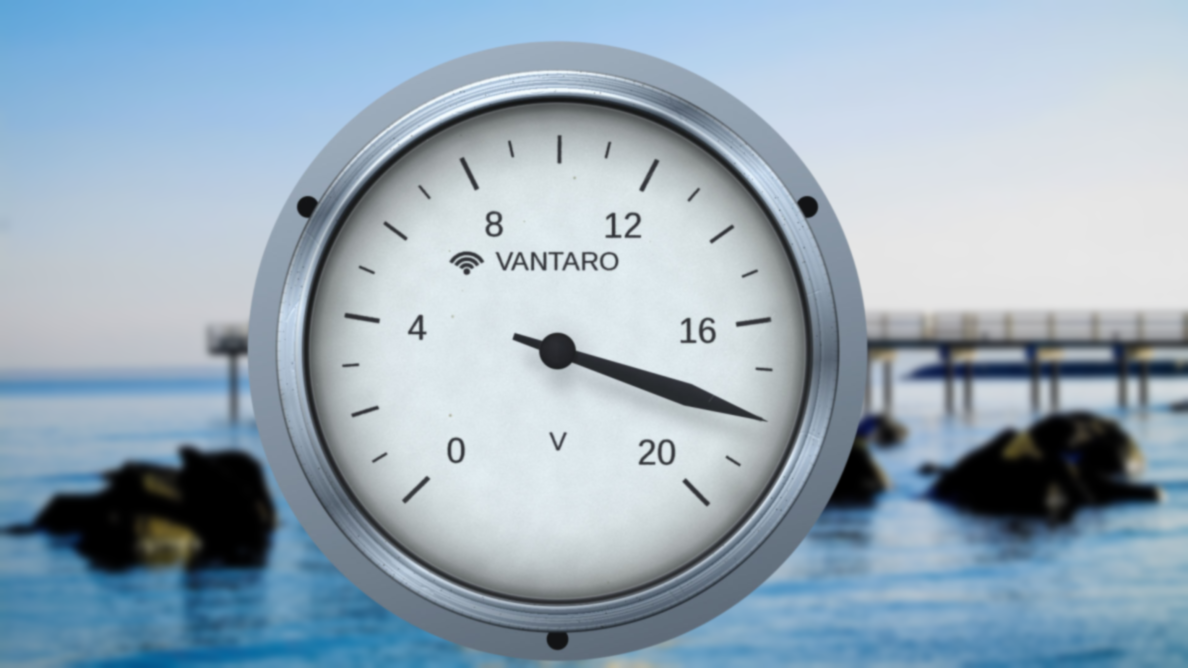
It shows 18 V
